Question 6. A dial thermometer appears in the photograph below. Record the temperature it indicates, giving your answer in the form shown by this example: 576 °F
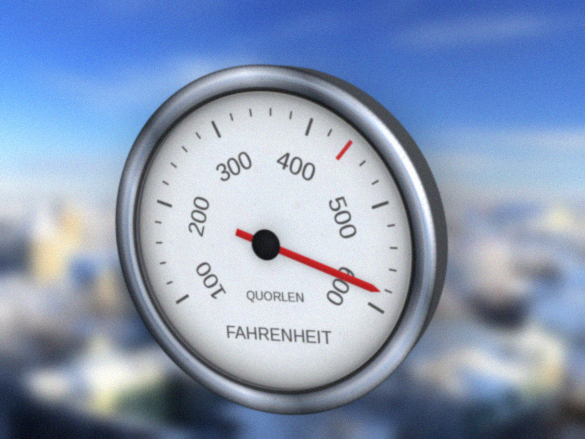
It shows 580 °F
